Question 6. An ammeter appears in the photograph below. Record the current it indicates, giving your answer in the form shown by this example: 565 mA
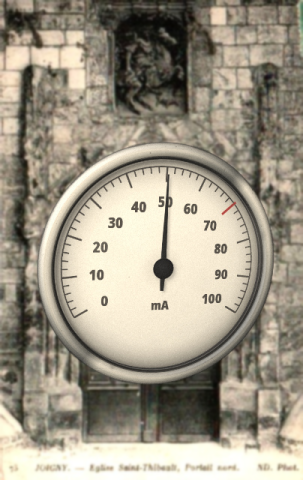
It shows 50 mA
